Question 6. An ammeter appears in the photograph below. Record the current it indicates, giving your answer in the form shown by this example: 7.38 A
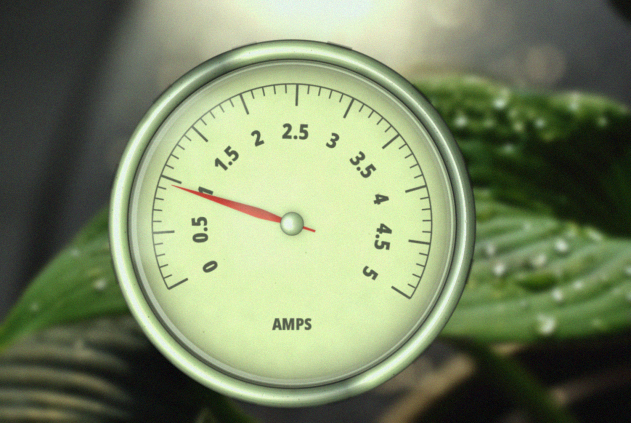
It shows 0.95 A
